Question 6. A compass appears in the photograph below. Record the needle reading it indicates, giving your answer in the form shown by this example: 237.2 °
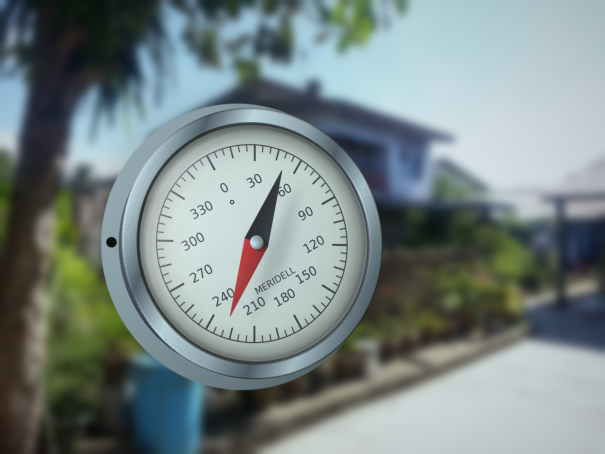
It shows 230 °
